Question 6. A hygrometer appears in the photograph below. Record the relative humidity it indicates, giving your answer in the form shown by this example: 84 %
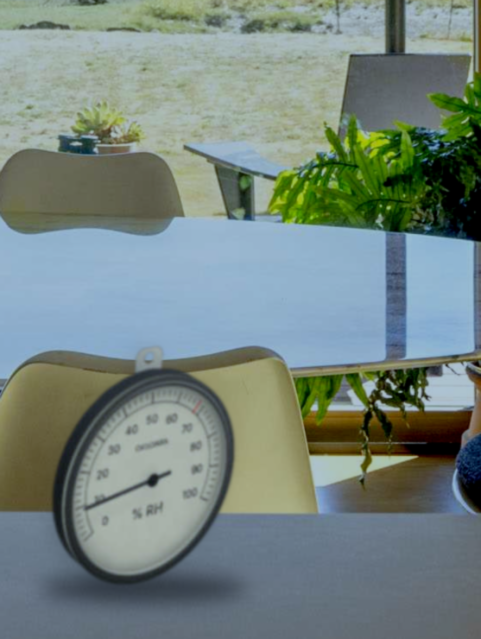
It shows 10 %
